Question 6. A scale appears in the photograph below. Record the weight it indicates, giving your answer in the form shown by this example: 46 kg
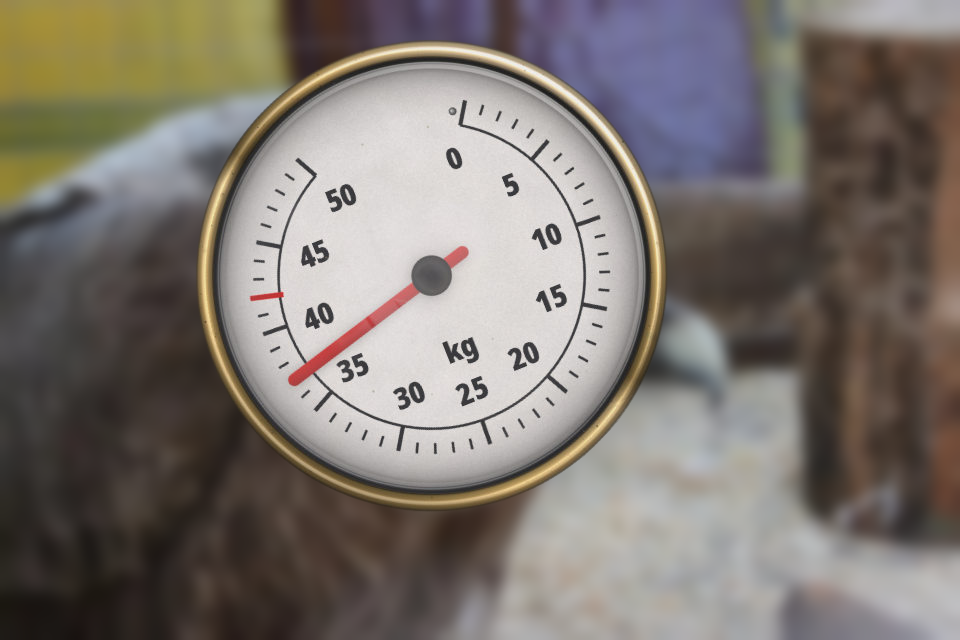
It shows 37 kg
